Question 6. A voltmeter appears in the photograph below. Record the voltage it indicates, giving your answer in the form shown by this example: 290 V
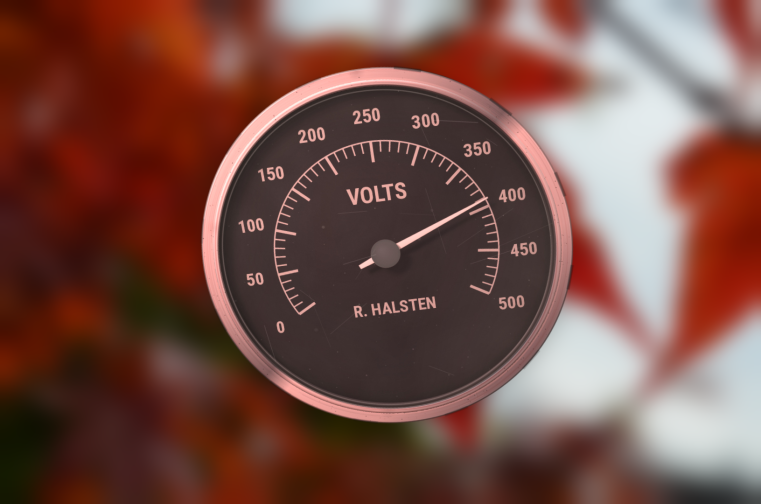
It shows 390 V
